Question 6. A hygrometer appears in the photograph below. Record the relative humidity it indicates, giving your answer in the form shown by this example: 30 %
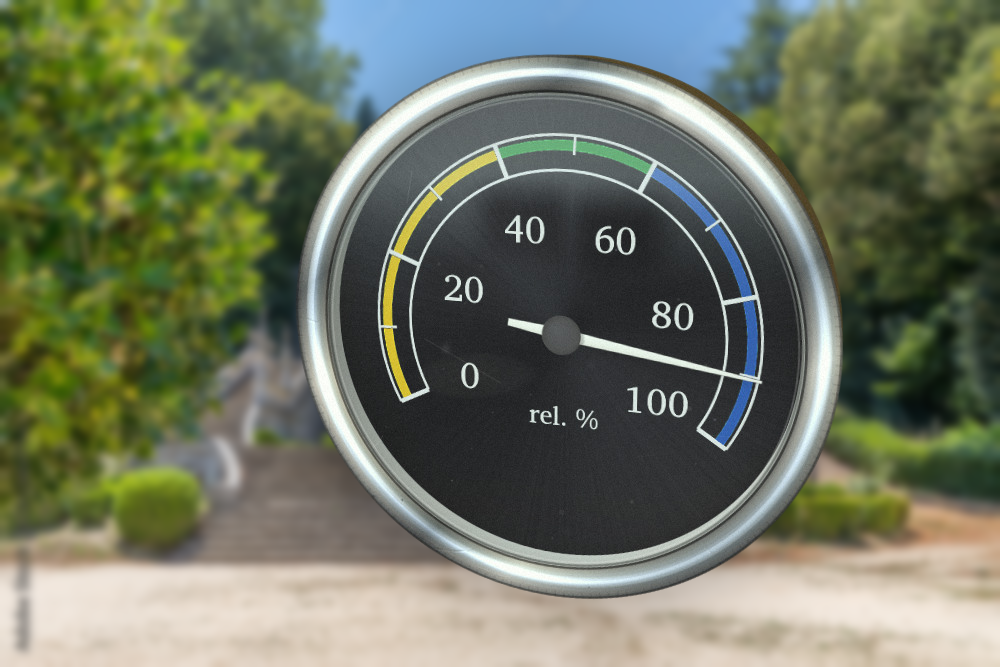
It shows 90 %
